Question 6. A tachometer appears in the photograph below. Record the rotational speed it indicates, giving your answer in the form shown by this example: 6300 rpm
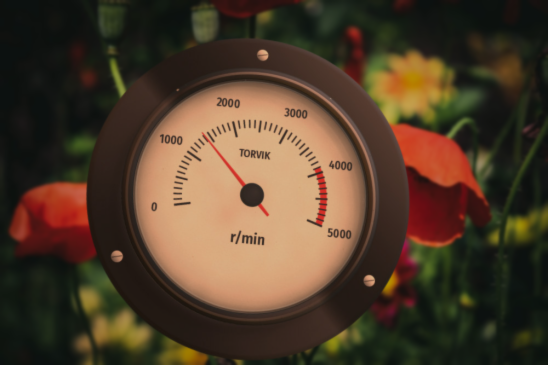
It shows 1400 rpm
